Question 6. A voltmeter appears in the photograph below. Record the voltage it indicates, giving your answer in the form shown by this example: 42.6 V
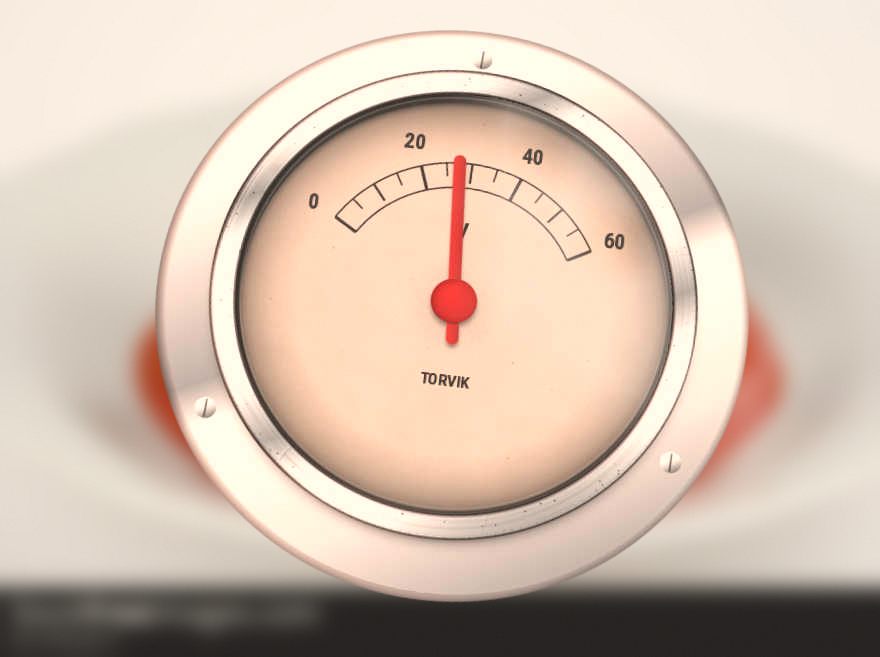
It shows 27.5 V
